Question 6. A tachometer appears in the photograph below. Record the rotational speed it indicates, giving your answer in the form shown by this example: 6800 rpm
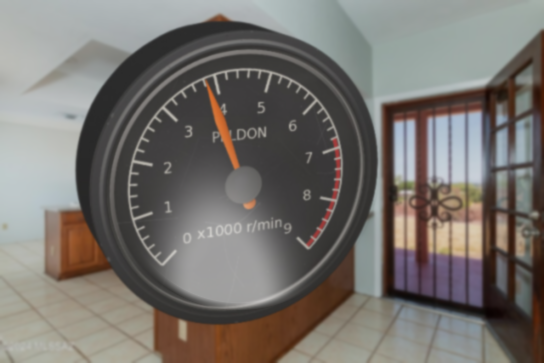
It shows 3800 rpm
